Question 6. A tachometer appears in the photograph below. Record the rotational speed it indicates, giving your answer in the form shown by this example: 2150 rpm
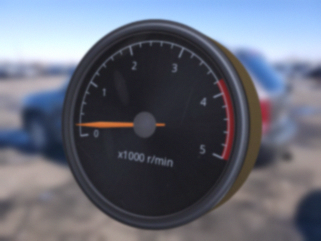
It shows 200 rpm
